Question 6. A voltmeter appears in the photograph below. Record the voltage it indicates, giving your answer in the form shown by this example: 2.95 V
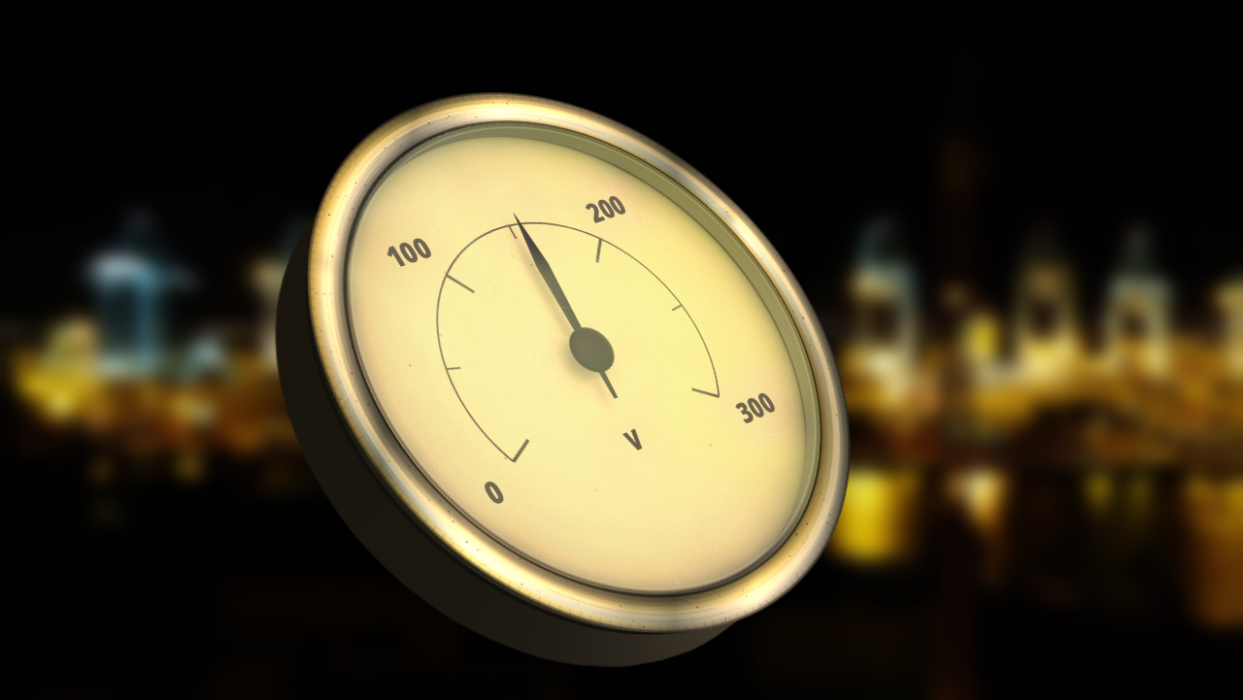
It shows 150 V
